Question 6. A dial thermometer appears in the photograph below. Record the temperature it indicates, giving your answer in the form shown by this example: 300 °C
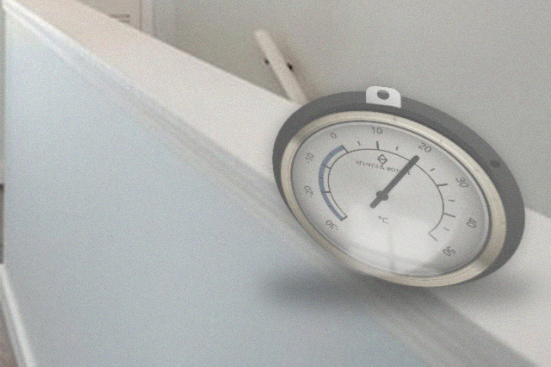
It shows 20 °C
